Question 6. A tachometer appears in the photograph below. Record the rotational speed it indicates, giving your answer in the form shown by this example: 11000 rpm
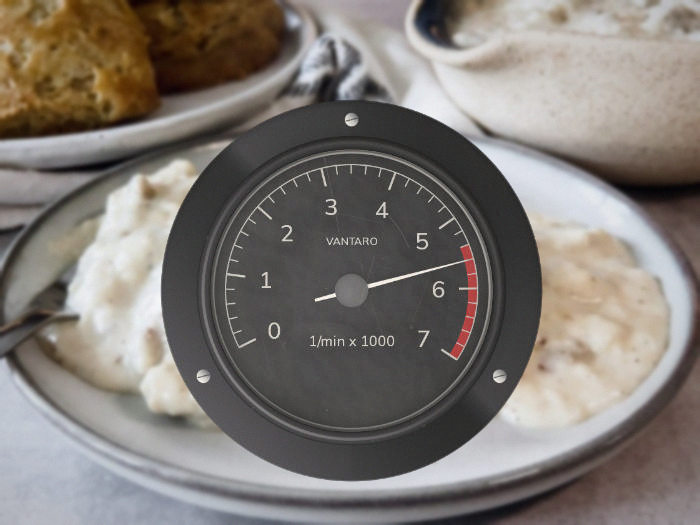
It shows 5600 rpm
